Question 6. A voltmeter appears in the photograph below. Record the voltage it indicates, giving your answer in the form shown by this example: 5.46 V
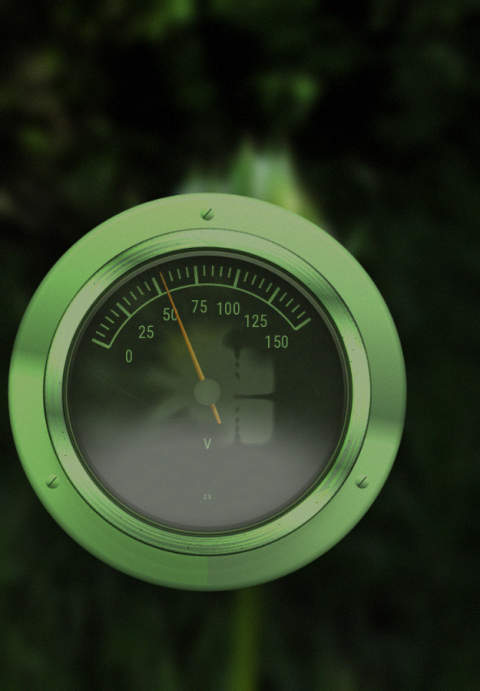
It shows 55 V
